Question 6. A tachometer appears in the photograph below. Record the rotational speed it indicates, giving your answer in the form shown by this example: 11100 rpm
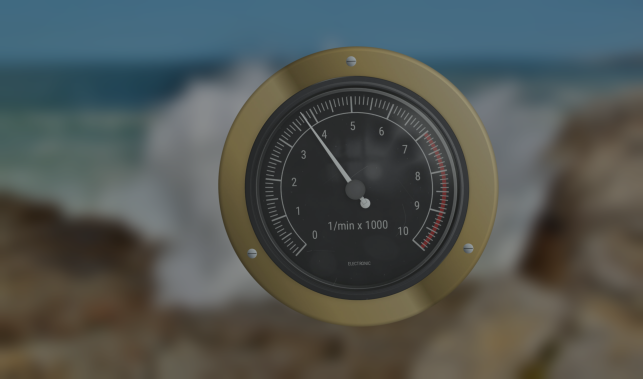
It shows 3800 rpm
